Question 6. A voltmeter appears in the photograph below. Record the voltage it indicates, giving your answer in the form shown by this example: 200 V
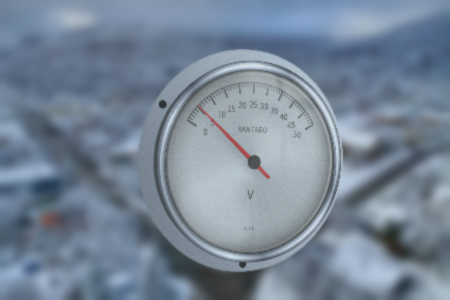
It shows 5 V
